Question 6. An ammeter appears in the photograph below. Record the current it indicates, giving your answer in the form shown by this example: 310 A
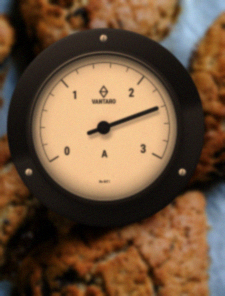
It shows 2.4 A
